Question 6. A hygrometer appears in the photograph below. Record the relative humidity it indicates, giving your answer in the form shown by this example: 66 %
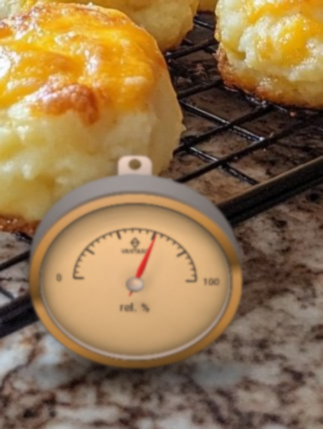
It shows 60 %
